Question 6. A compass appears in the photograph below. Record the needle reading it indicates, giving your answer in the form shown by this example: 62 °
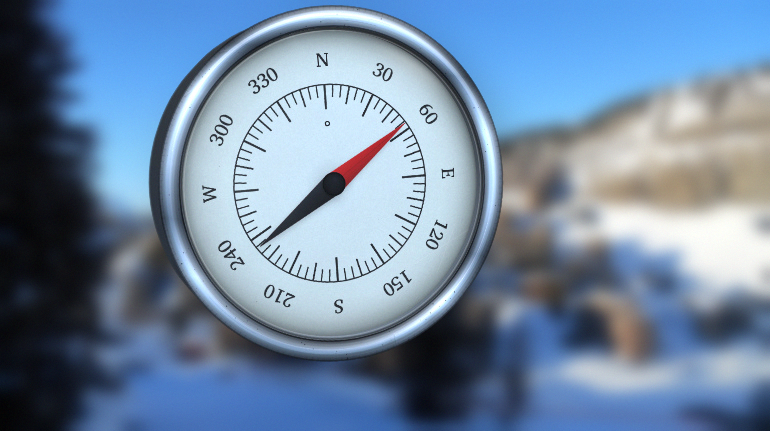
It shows 55 °
